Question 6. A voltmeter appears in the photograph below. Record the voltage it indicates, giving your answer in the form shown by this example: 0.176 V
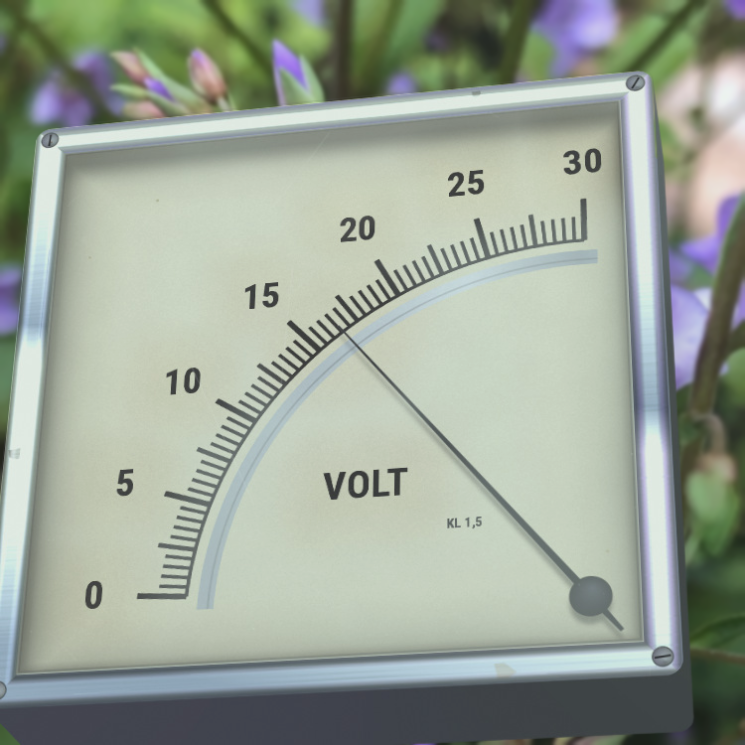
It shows 16.5 V
